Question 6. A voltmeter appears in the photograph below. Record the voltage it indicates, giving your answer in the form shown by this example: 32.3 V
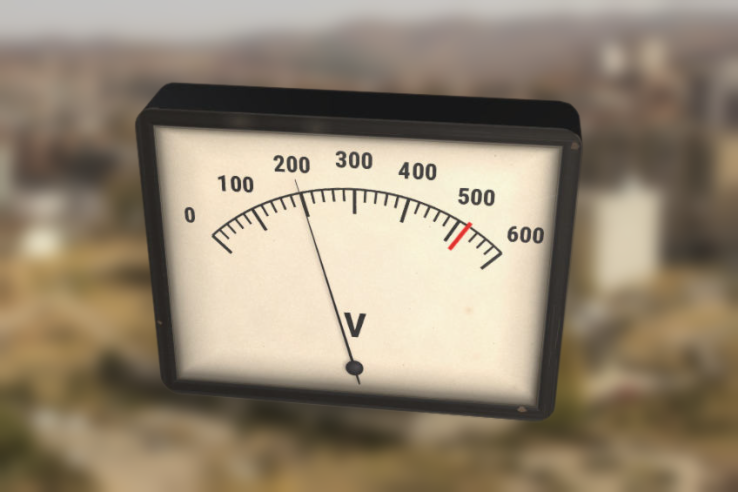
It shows 200 V
